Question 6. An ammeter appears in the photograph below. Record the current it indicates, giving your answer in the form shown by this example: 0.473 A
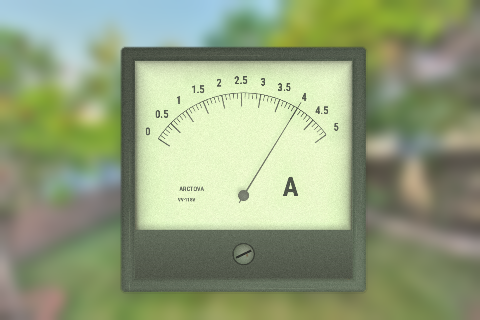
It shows 4 A
